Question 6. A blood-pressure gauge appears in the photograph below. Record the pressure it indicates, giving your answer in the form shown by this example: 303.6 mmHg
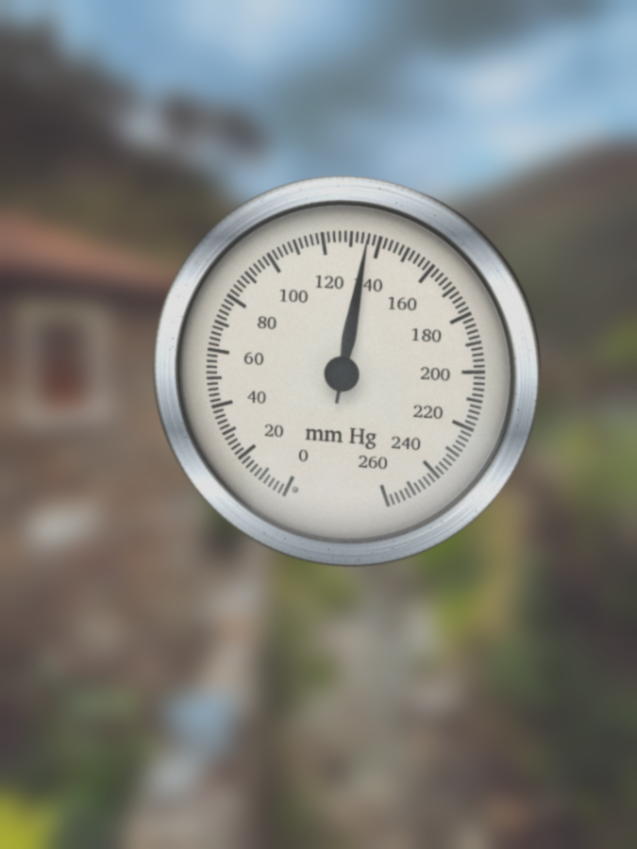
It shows 136 mmHg
